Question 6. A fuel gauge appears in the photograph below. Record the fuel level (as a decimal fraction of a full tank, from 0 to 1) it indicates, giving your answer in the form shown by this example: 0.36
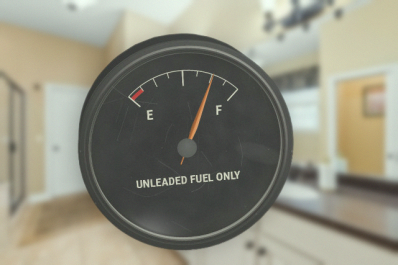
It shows 0.75
